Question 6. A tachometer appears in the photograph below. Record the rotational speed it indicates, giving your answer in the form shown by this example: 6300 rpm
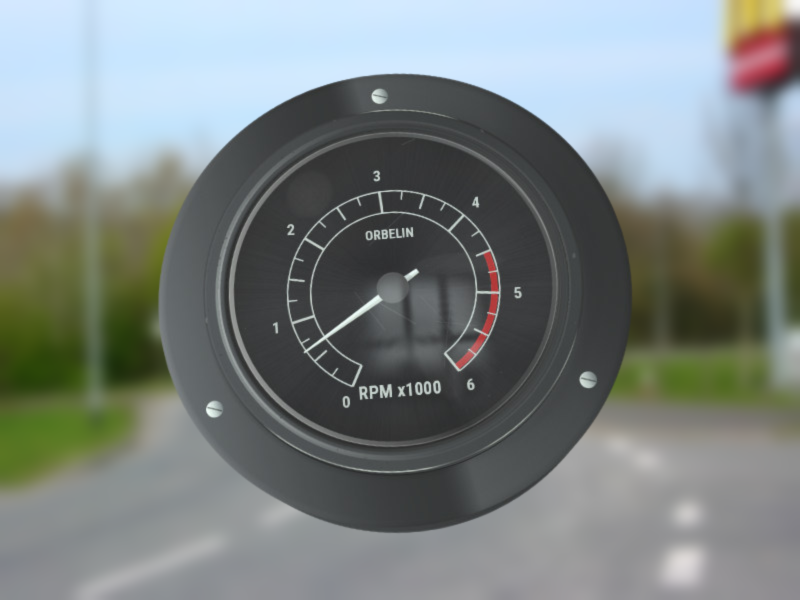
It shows 625 rpm
